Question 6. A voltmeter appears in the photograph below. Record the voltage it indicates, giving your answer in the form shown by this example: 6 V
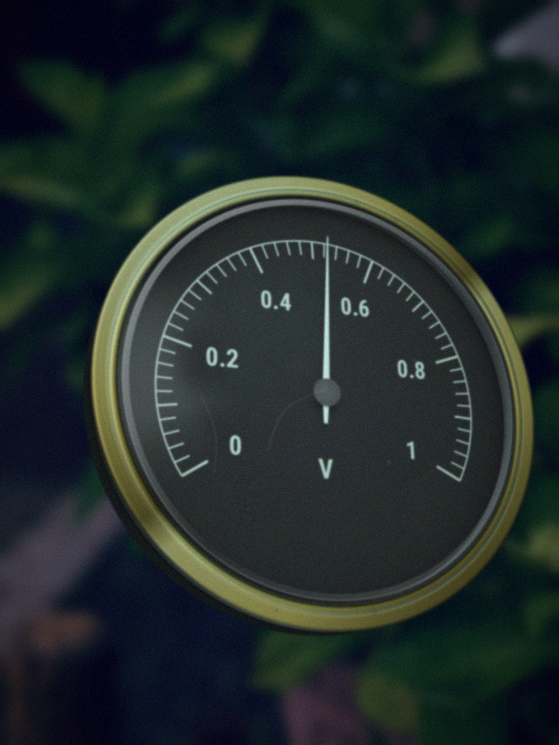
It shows 0.52 V
